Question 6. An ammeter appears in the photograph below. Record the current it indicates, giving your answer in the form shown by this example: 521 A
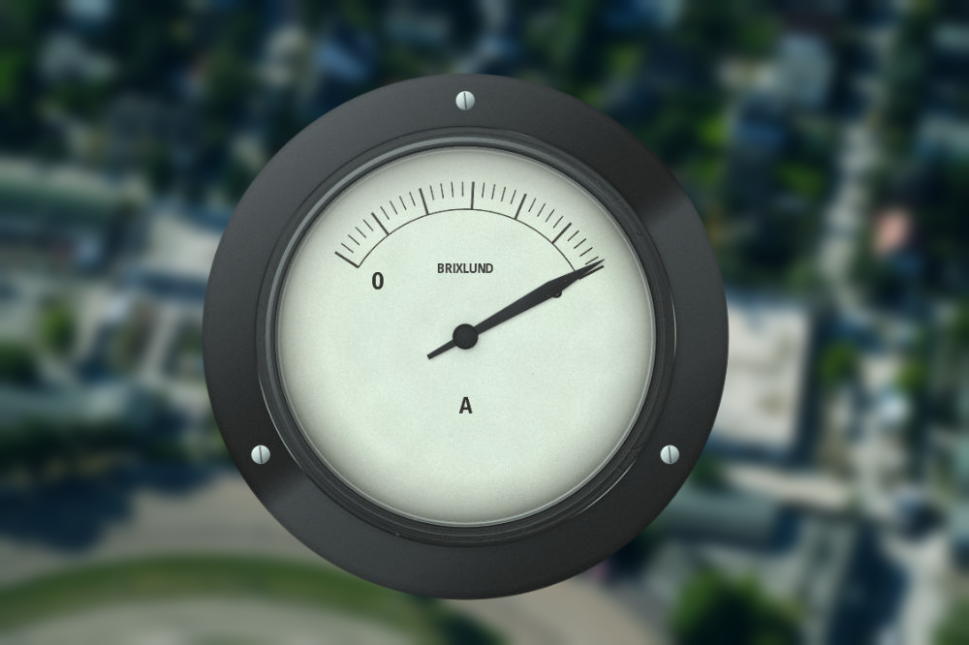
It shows 2.95 A
